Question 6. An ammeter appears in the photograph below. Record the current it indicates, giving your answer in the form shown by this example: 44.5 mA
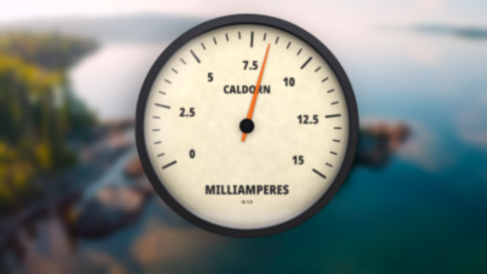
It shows 8.25 mA
